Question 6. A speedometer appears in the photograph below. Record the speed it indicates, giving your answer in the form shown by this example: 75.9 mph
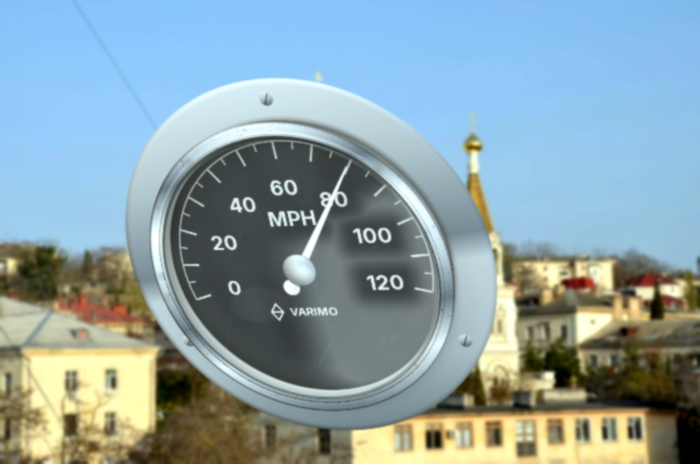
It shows 80 mph
